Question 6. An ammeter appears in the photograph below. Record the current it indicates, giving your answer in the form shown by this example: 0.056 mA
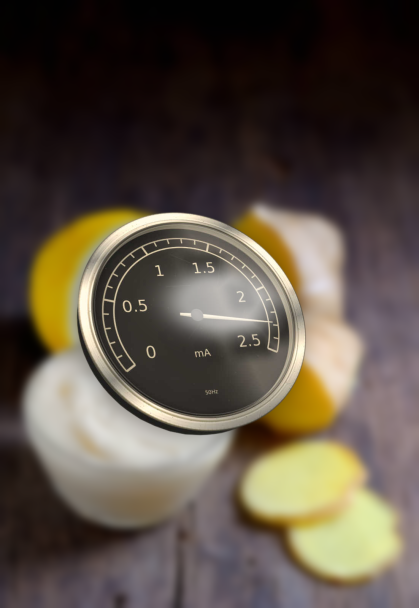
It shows 2.3 mA
